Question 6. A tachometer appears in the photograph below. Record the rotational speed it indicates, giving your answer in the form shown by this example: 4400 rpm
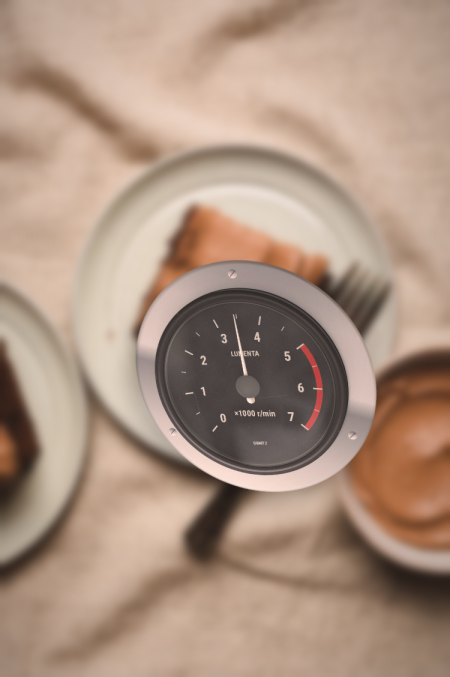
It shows 3500 rpm
